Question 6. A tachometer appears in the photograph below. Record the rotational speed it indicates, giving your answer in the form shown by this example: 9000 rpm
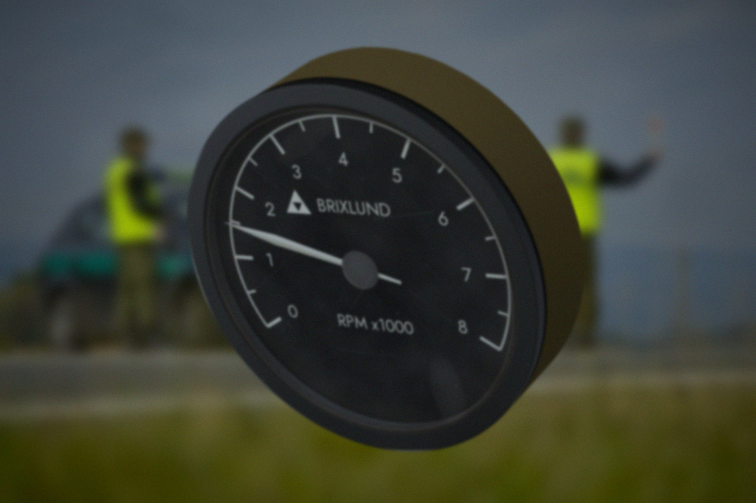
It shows 1500 rpm
